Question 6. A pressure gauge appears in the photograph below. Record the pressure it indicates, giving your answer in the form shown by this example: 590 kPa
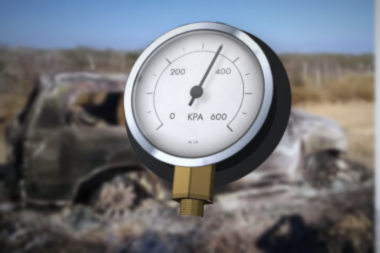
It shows 350 kPa
